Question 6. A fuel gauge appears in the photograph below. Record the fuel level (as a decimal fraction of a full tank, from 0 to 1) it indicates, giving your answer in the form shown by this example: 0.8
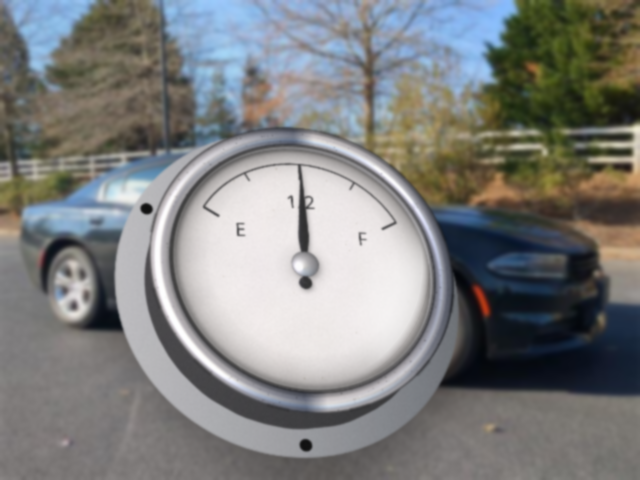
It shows 0.5
